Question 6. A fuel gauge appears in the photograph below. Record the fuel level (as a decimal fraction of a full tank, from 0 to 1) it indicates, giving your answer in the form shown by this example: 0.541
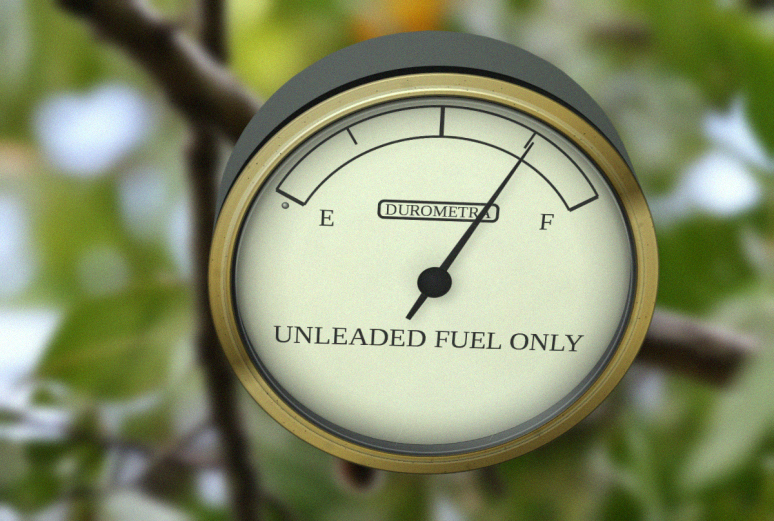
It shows 0.75
